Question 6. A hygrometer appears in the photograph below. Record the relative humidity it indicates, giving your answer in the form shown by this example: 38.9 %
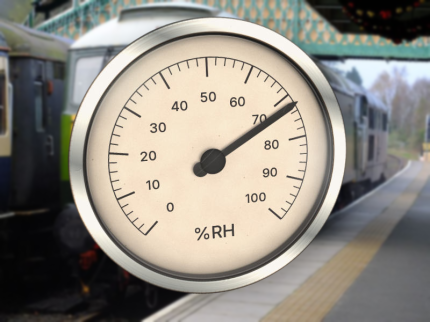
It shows 72 %
